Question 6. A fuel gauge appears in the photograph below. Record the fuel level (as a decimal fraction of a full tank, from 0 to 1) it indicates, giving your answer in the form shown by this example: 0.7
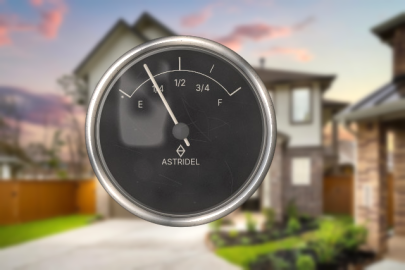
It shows 0.25
